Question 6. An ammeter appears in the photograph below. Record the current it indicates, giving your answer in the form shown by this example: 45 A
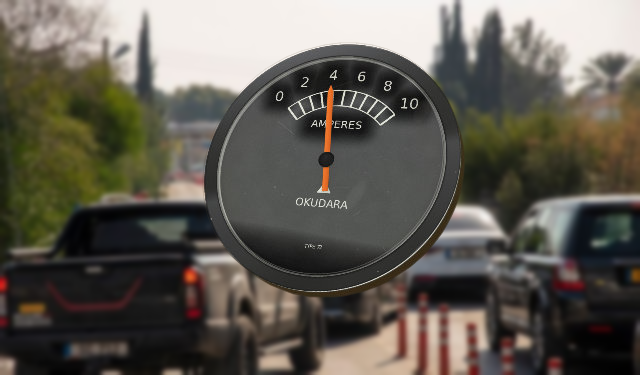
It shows 4 A
